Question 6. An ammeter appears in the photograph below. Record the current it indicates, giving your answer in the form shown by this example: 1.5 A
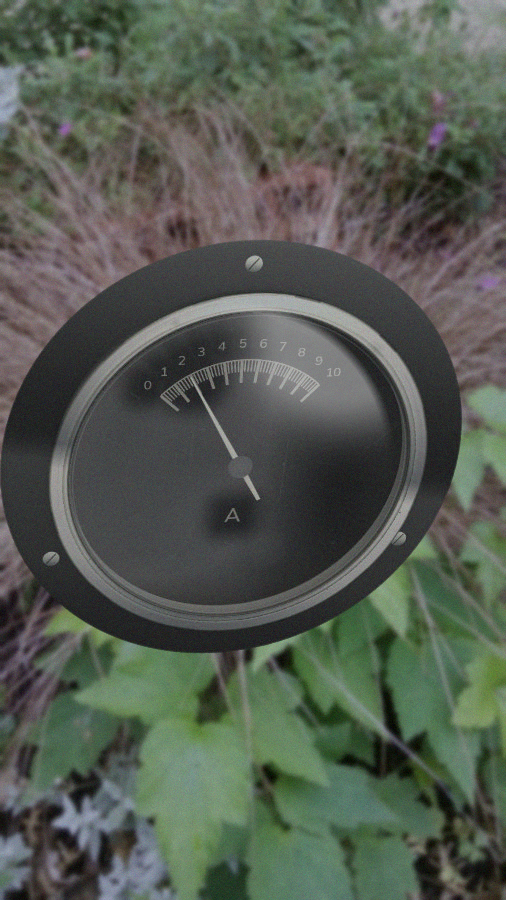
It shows 2 A
